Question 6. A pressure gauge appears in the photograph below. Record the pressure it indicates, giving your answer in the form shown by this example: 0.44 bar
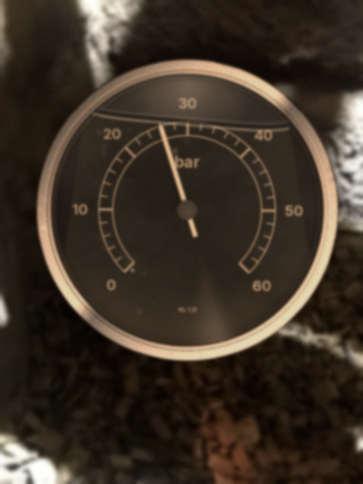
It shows 26 bar
